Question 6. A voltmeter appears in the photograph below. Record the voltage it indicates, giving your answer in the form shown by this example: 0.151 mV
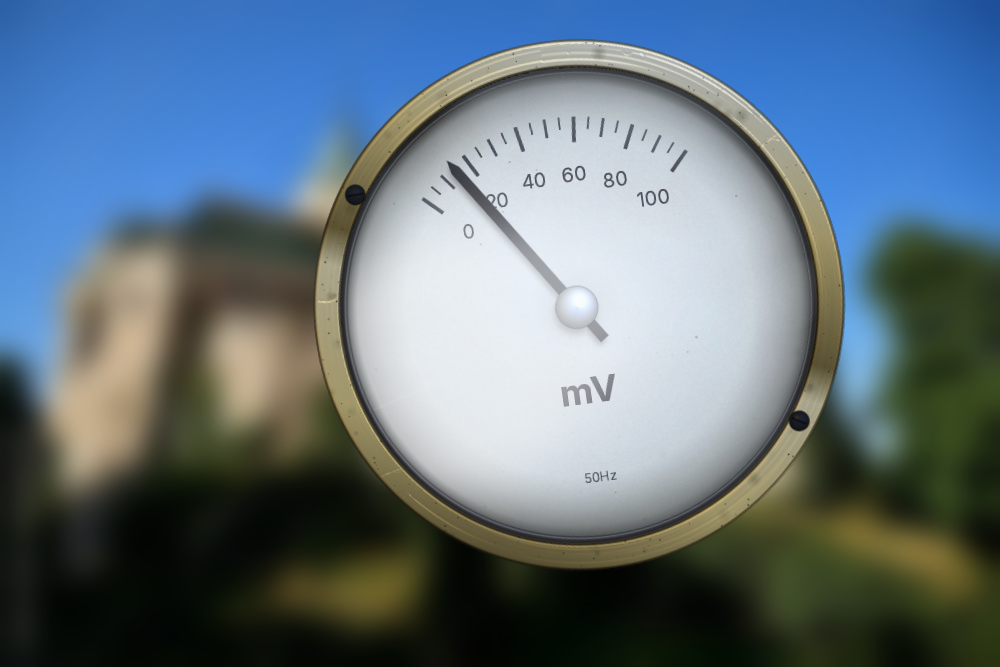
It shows 15 mV
